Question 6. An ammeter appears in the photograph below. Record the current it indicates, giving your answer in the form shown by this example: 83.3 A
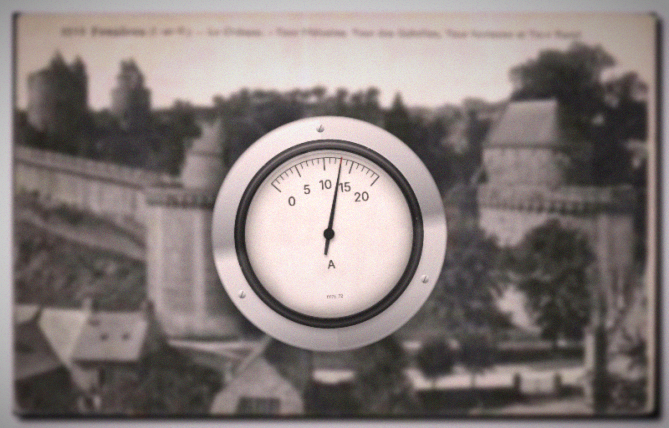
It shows 13 A
